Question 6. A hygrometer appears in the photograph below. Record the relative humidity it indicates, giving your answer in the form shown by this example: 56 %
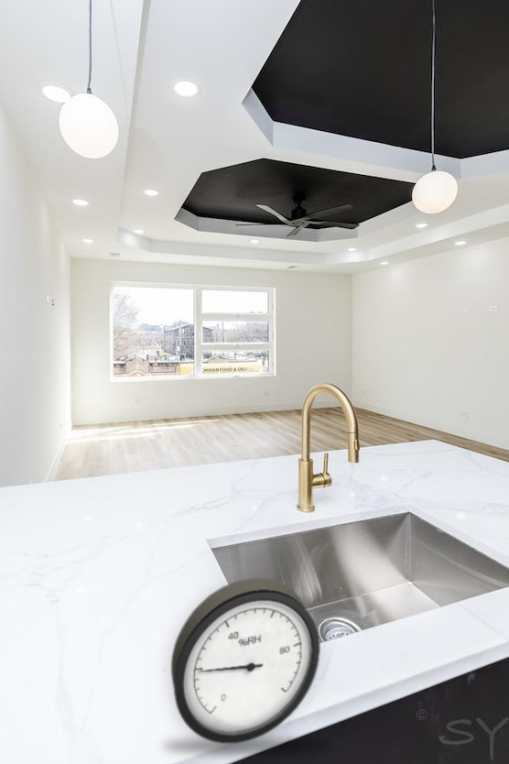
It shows 20 %
